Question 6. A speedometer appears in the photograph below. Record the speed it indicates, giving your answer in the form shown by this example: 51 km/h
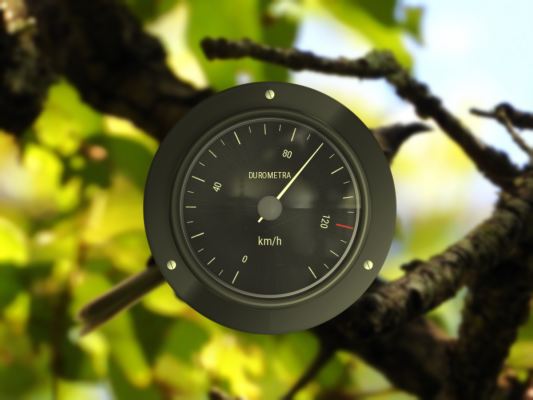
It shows 90 km/h
